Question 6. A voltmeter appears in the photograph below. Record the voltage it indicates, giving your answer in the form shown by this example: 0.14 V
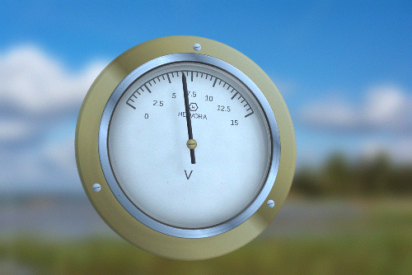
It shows 6.5 V
